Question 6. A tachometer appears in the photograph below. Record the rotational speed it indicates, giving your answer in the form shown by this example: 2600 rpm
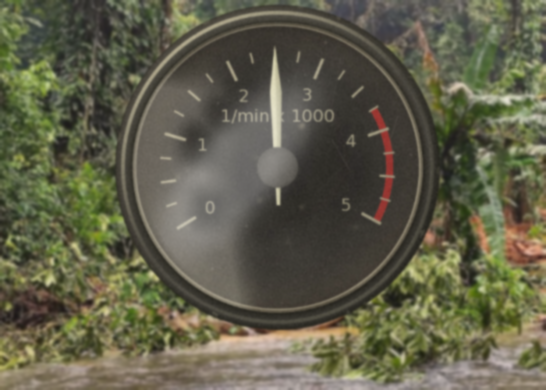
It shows 2500 rpm
